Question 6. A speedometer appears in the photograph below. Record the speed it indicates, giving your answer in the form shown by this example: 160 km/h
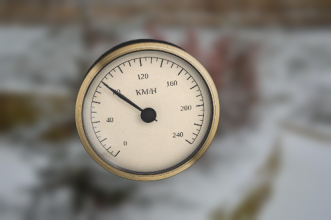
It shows 80 km/h
